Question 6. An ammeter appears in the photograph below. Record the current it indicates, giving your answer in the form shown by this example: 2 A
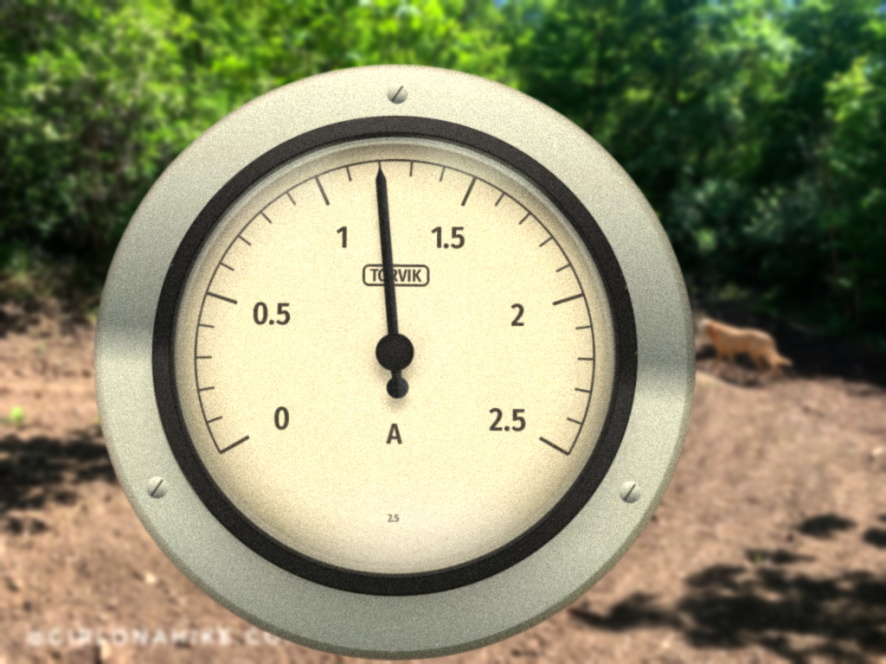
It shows 1.2 A
